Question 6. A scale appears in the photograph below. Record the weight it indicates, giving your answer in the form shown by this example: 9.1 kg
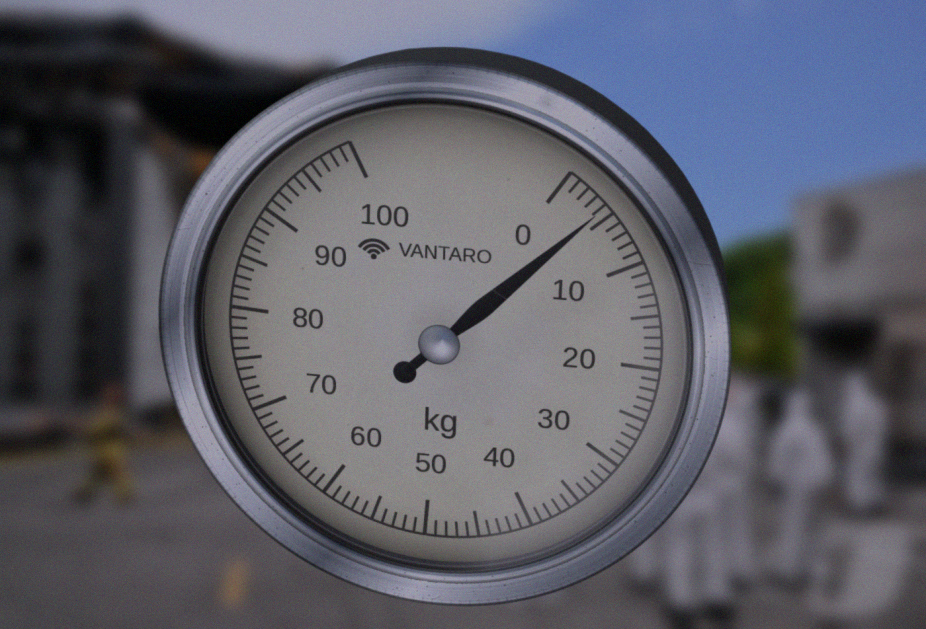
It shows 4 kg
